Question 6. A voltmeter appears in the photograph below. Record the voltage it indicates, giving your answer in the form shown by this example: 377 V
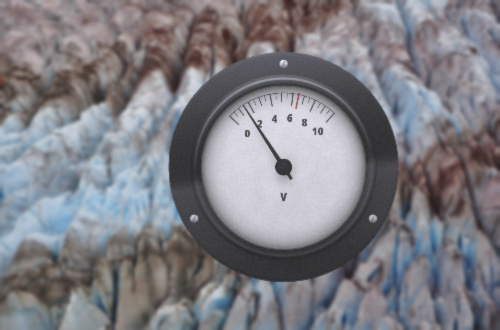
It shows 1.5 V
